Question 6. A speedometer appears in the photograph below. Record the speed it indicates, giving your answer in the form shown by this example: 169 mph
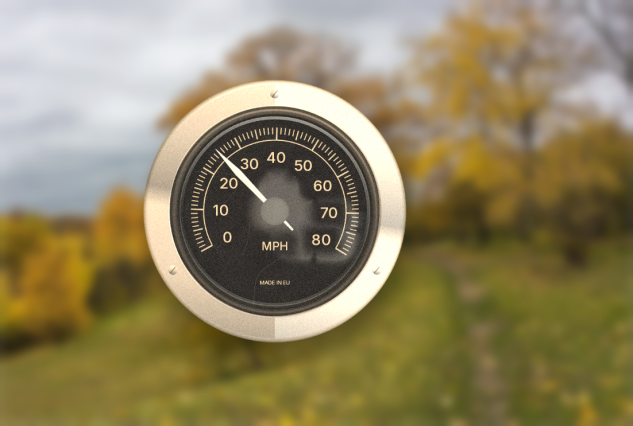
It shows 25 mph
